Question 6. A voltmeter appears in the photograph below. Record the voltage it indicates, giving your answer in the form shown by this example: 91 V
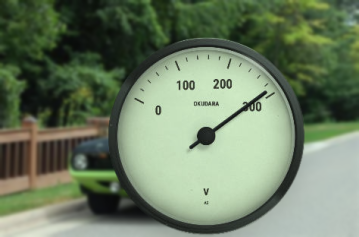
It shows 290 V
